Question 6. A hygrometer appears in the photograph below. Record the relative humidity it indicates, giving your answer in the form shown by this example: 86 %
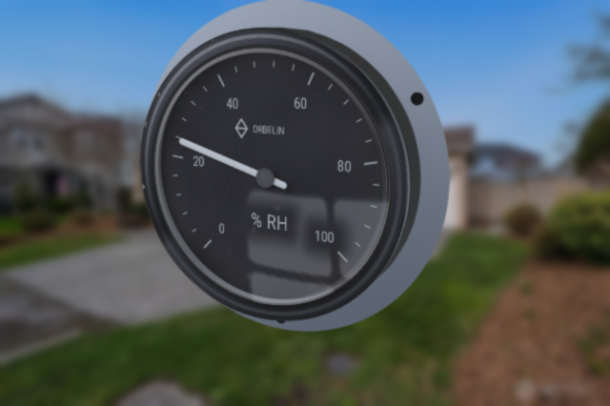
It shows 24 %
